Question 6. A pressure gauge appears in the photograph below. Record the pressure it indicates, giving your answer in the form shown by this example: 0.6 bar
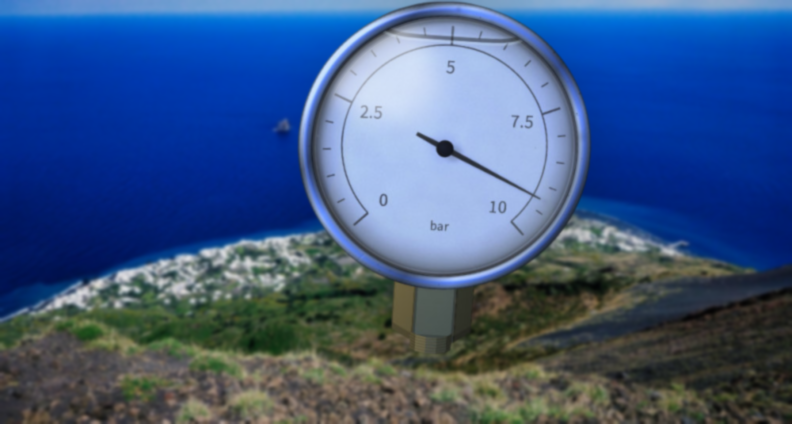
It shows 9.25 bar
